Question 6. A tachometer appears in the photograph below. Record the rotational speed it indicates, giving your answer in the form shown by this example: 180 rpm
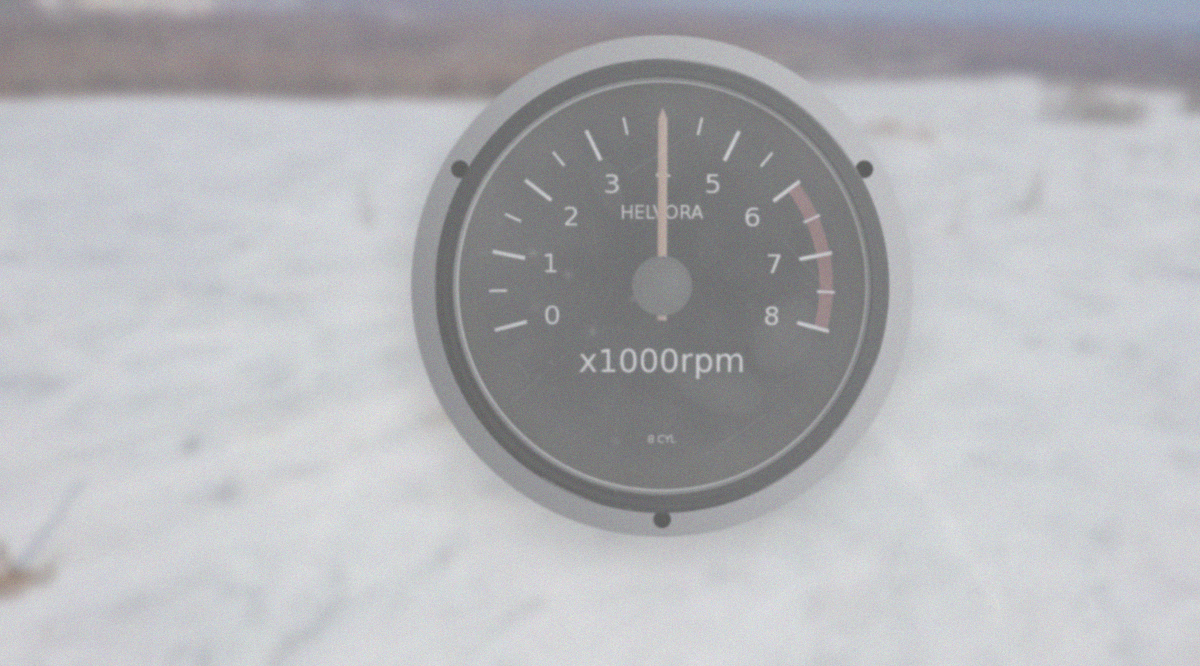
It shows 4000 rpm
